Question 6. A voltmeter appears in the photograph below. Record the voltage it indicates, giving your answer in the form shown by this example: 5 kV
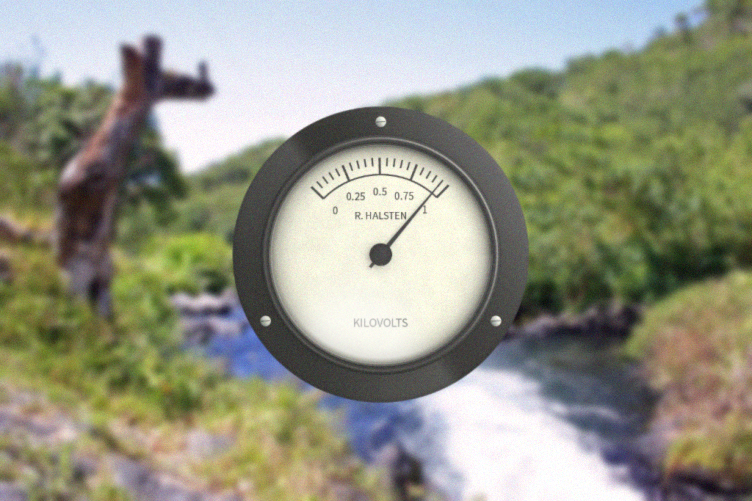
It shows 0.95 kV
